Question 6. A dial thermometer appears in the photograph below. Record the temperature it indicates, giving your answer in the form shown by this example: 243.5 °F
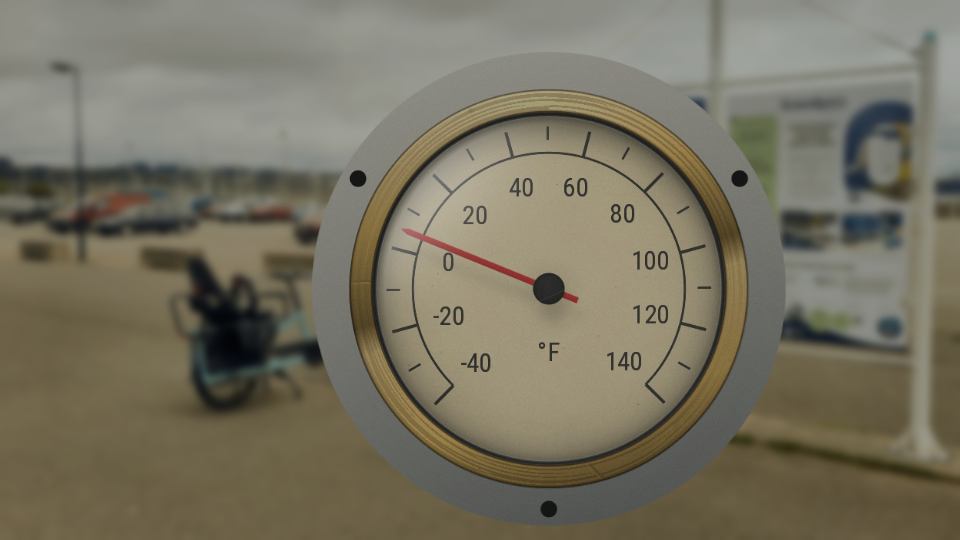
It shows 5 °F
